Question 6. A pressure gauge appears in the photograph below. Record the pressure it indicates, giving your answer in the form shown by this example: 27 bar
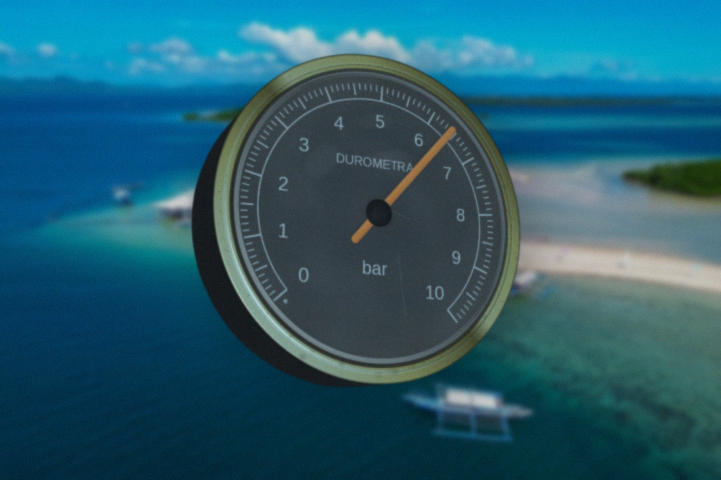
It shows 6.4 bar
